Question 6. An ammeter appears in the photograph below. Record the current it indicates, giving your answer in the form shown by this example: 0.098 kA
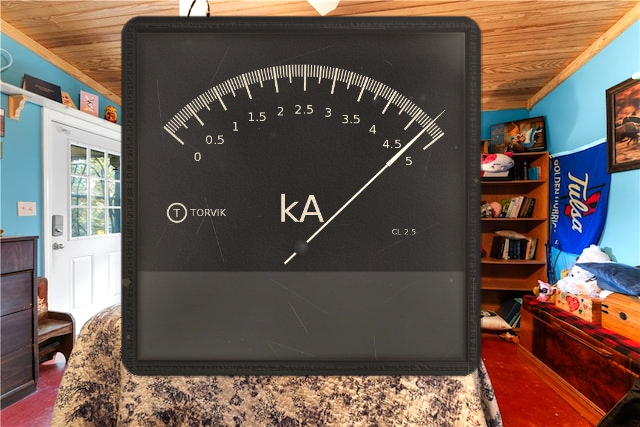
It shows 4.75 kA
